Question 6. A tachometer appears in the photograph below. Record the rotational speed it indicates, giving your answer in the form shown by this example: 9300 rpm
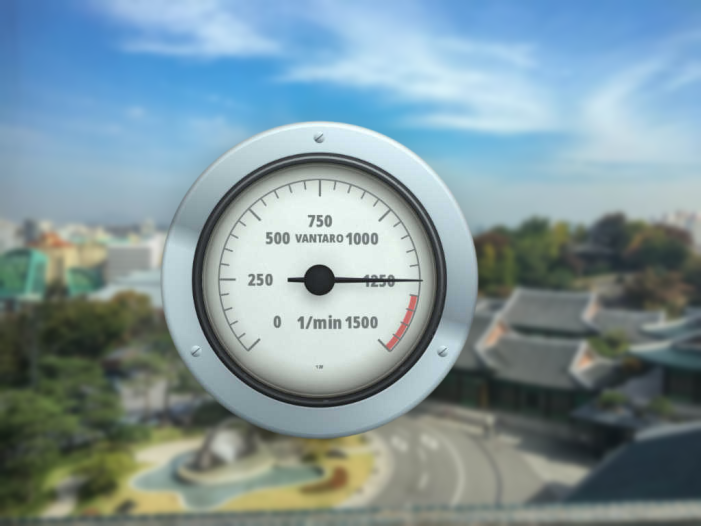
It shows 1250 rpm
